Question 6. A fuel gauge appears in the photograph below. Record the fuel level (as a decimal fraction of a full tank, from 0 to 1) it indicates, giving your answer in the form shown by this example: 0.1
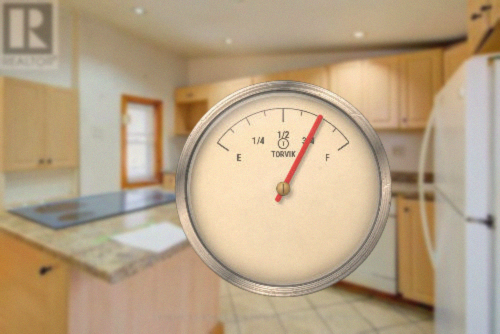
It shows 0.75
